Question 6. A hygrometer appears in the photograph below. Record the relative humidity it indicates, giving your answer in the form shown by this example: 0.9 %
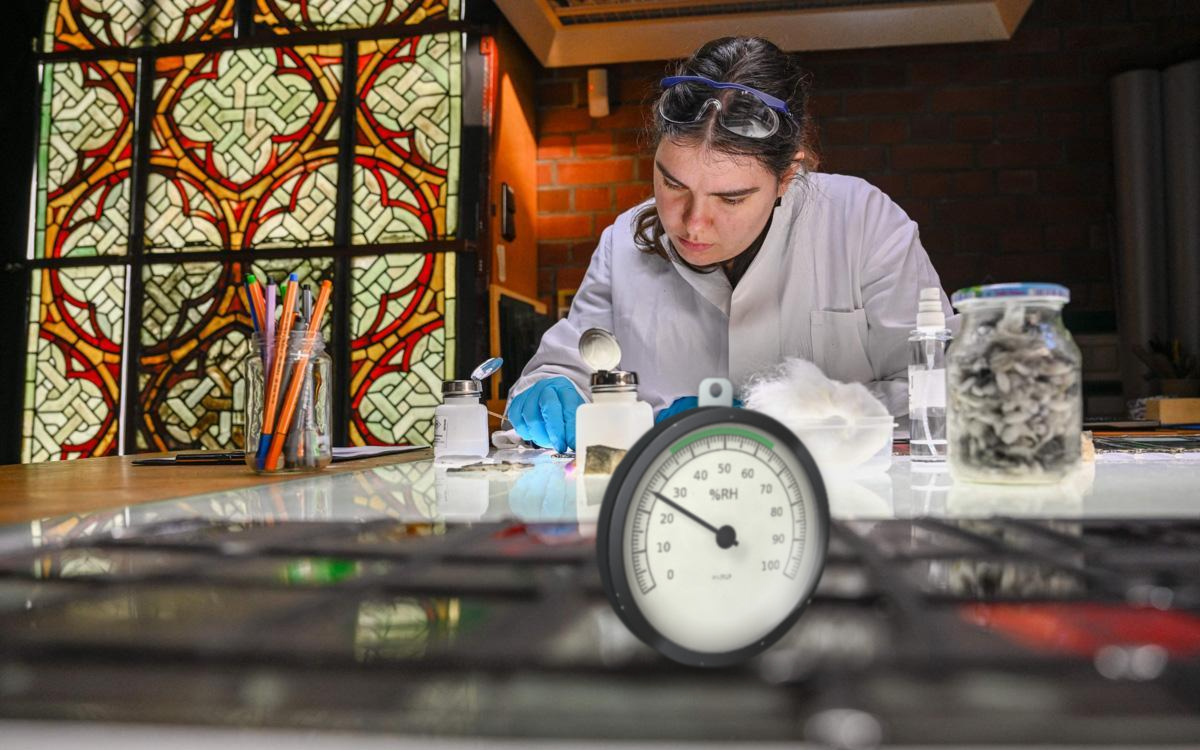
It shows 25 %
